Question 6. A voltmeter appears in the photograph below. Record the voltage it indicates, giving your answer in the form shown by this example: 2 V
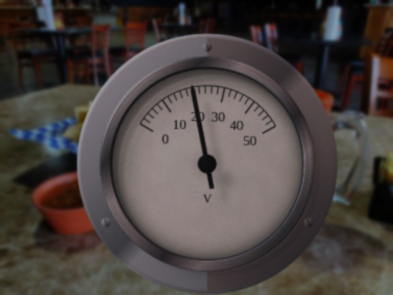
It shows 20 V
